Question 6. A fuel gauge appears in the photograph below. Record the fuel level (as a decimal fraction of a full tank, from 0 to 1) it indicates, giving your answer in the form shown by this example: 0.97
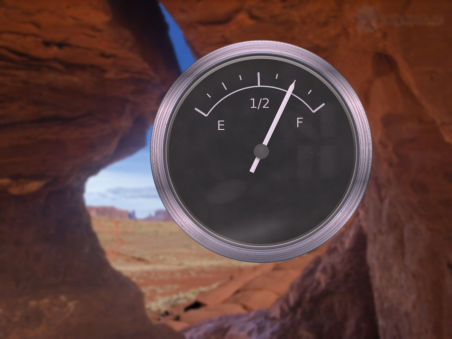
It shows 0.75
